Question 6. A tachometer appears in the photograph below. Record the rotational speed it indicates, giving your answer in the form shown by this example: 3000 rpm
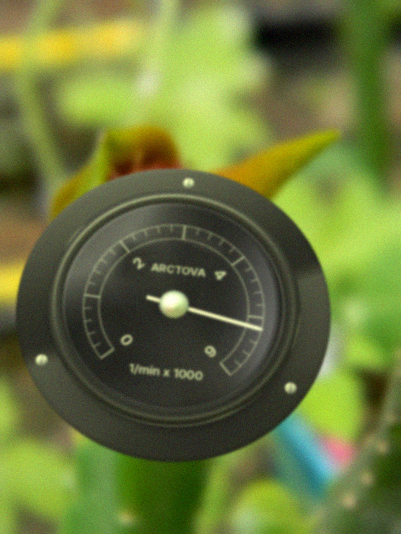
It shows 5200 rpm
